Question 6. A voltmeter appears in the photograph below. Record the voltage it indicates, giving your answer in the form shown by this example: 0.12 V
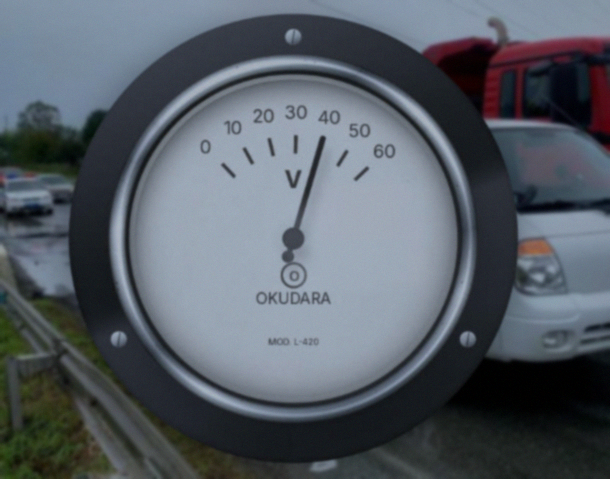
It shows 40 V
